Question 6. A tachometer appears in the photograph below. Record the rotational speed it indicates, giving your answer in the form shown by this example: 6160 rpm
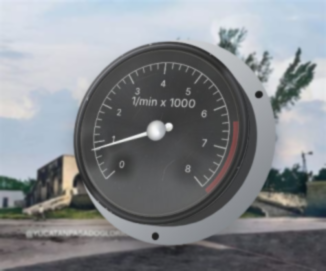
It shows 800 rpm
